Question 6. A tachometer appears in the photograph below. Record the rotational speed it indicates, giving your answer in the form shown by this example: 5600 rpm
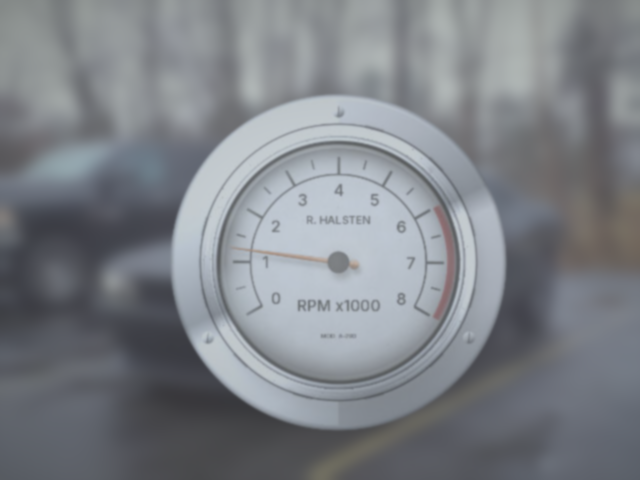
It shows 1250 rpm
